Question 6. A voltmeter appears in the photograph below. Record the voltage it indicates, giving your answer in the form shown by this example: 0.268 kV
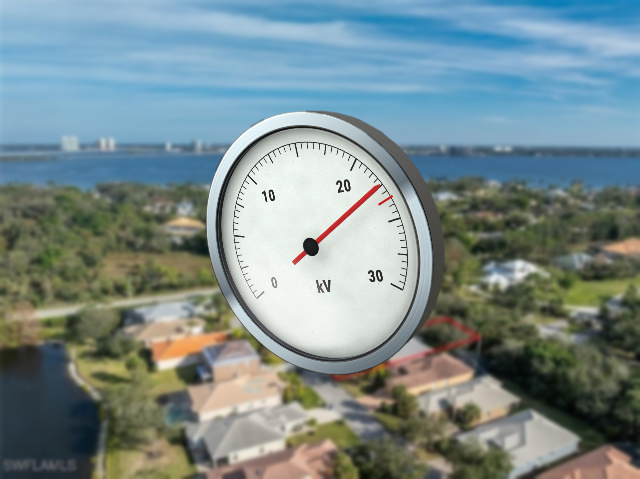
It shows 22.5 kV
